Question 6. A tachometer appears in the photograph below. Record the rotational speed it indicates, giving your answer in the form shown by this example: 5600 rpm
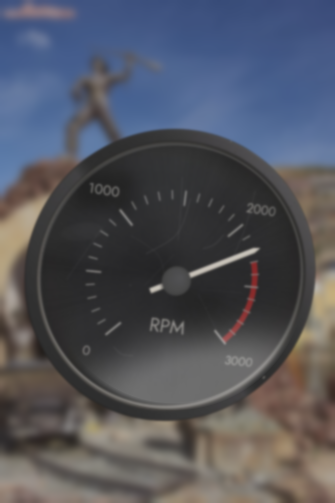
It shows 2200 rpm
